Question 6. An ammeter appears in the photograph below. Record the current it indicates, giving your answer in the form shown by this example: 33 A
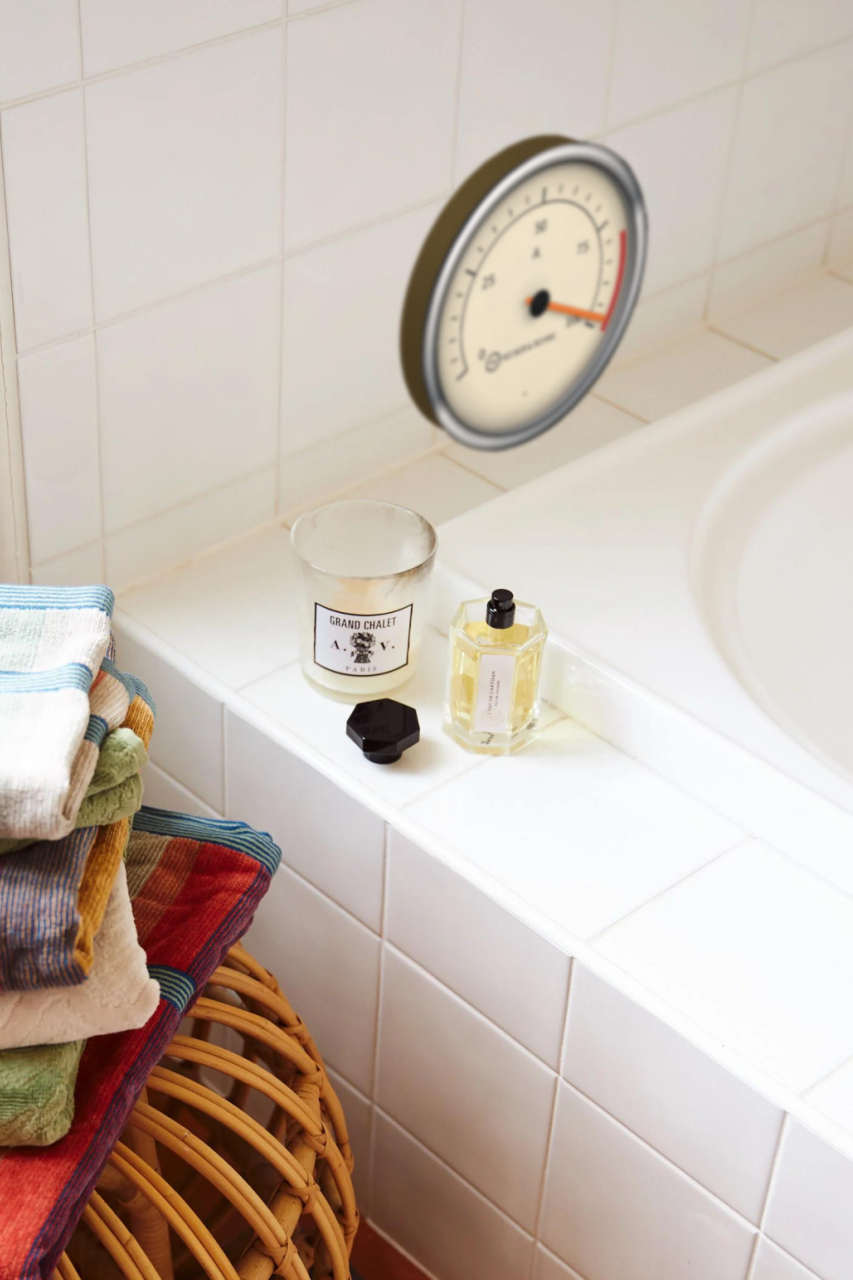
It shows 97.5 A
